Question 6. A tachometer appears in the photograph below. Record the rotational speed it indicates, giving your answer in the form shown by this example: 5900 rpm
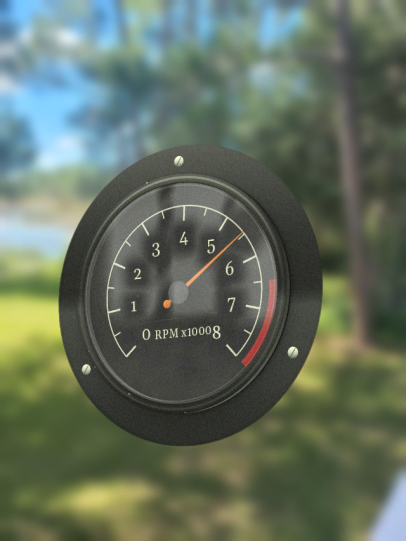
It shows 5500 rpm
